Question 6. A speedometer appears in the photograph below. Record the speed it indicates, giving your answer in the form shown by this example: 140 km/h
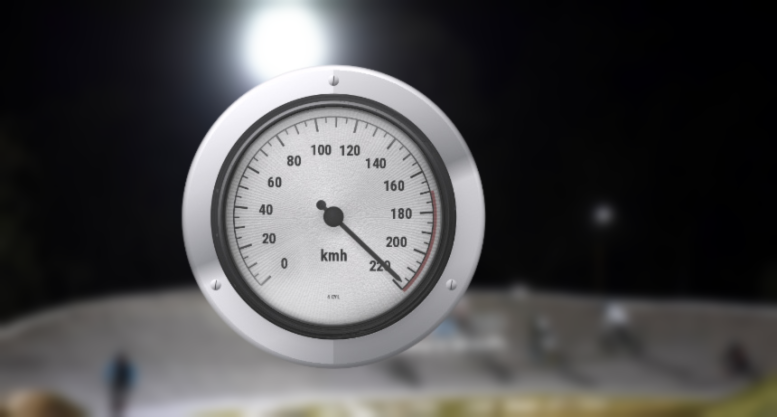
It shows 217.5 km/h
